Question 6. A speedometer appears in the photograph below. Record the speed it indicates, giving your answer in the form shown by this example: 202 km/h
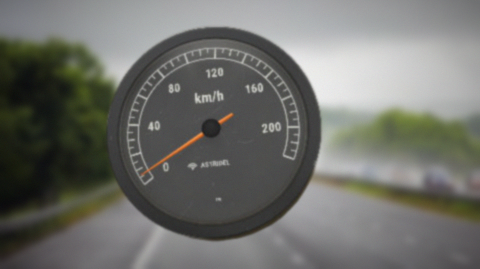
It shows 5 km/h
